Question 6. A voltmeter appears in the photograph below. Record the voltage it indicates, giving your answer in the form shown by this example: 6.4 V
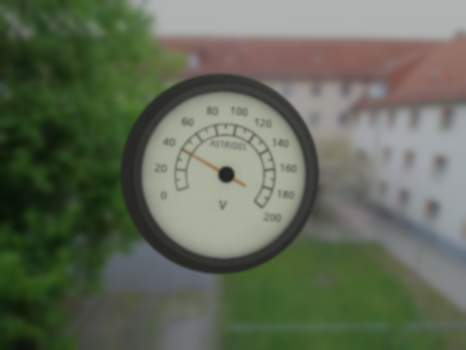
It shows 40 V
